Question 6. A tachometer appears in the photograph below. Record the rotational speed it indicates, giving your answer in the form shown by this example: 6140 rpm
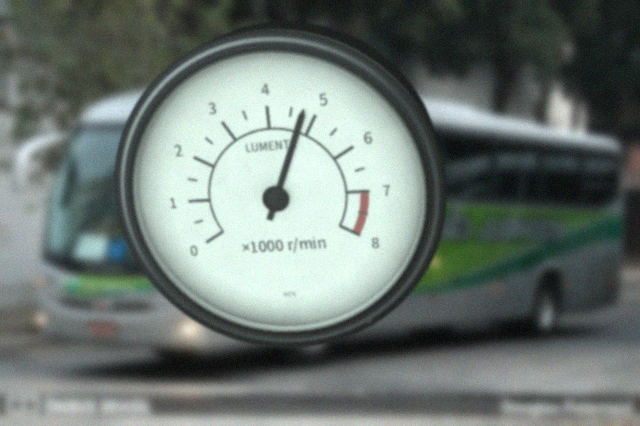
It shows 4750 rpm
